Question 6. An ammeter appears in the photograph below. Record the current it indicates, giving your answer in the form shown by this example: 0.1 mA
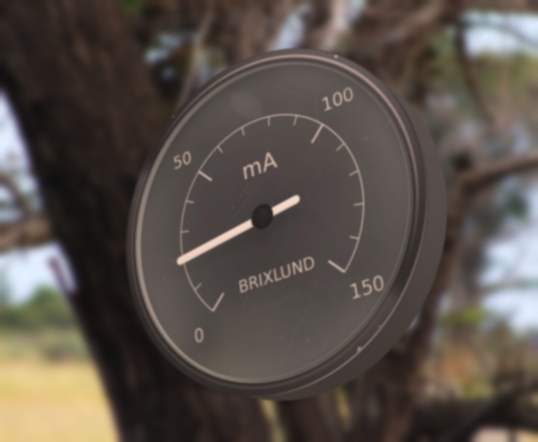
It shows 20 mA
